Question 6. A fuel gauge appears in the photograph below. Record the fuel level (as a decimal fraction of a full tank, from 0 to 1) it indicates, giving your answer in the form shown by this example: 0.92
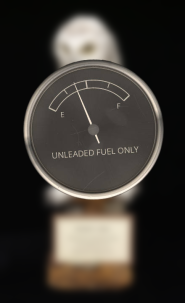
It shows 0.375
